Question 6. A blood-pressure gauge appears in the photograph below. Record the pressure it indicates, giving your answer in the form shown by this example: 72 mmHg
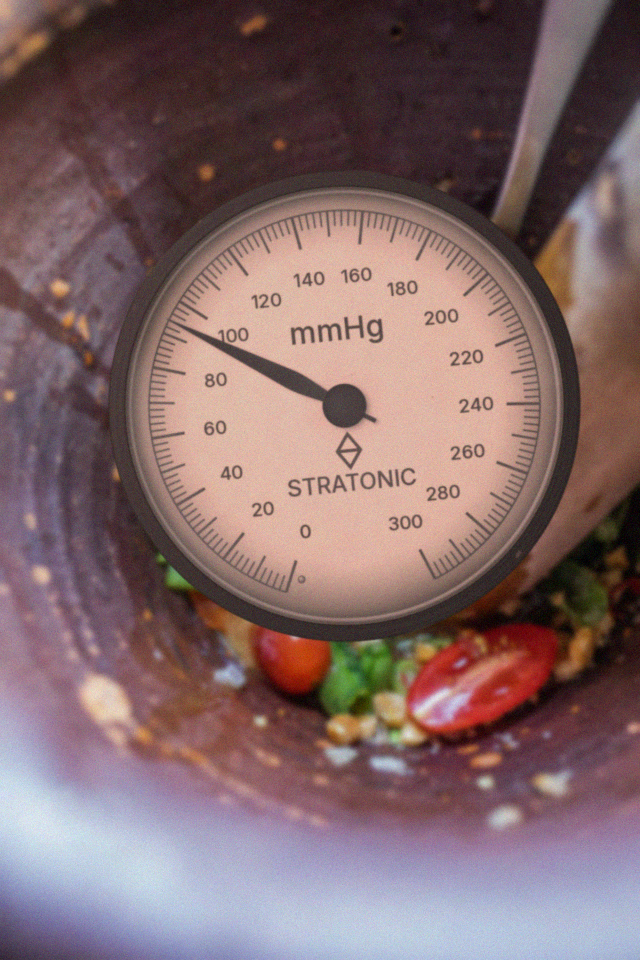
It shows 94 mmHg
